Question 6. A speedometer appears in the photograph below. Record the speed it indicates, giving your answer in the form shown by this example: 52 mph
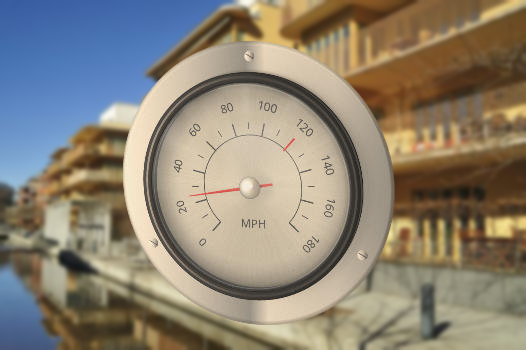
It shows 25 mph
